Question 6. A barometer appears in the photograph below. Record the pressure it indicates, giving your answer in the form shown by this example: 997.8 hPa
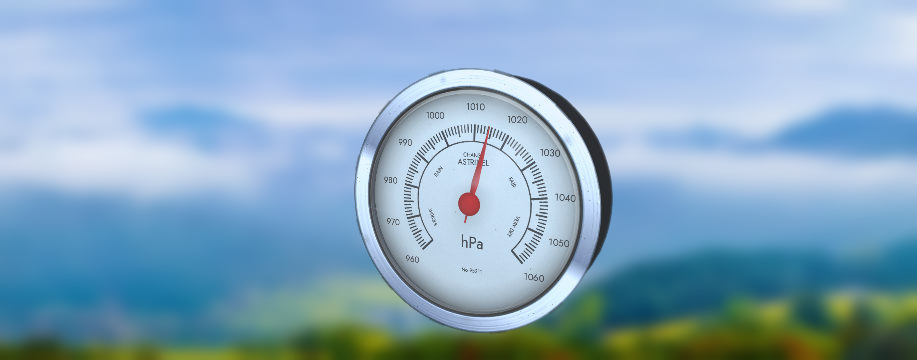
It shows 1015 hPa
